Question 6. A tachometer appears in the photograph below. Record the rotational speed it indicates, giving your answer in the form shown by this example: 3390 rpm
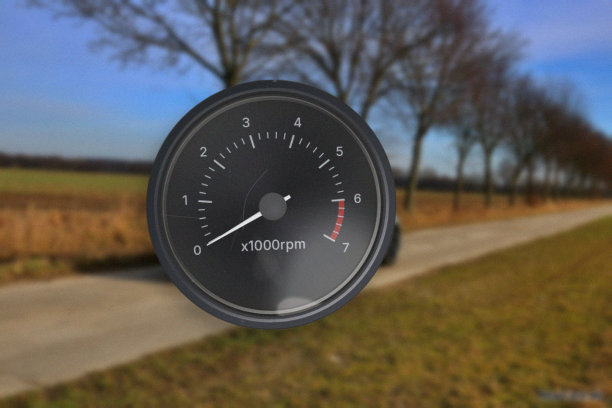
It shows 0 rpm
